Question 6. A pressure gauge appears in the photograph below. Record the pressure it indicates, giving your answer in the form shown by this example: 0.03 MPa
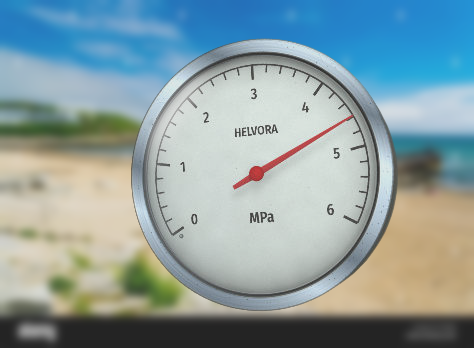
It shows 4.6 MPa
